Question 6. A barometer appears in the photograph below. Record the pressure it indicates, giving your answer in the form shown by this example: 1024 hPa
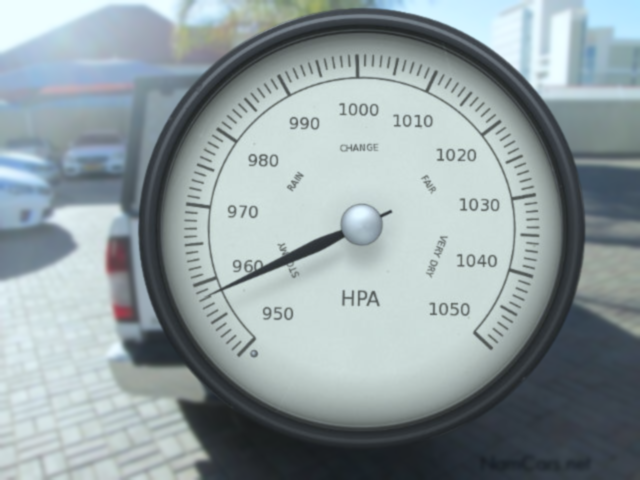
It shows 958 hPa
